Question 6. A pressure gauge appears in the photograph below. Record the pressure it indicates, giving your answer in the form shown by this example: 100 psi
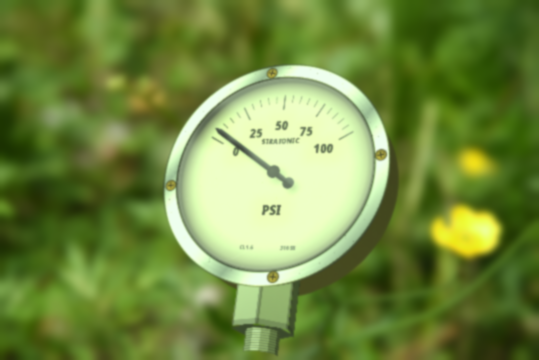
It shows 5 psi
